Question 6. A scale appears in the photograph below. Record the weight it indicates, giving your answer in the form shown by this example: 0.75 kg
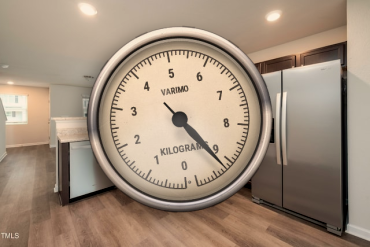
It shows 9.2 kg
